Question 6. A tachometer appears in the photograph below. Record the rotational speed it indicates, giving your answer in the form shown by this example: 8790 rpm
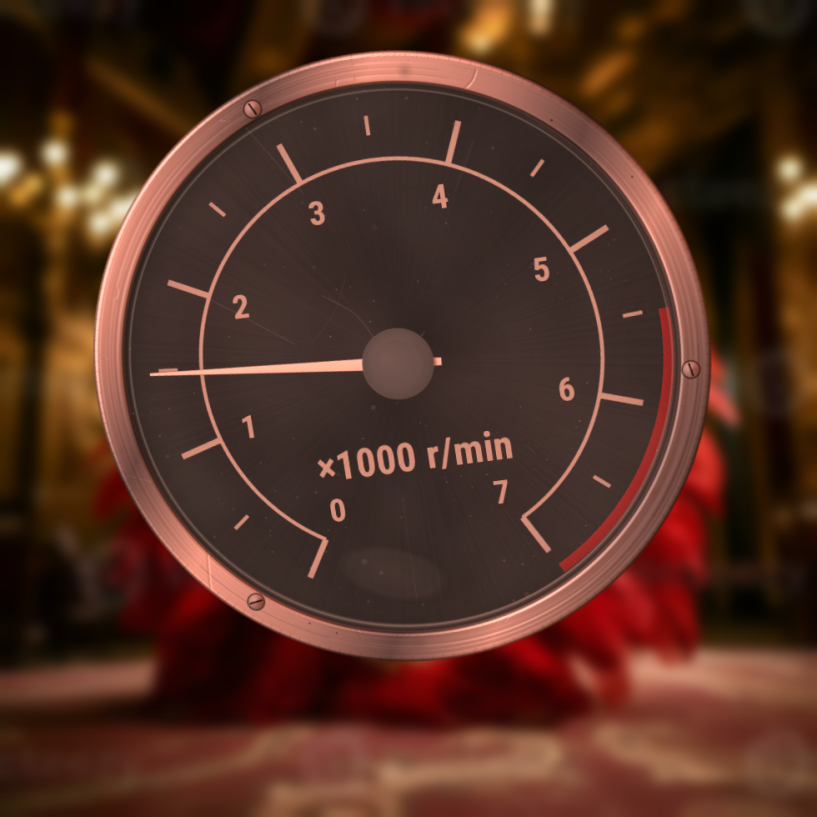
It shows 1500 rpm
